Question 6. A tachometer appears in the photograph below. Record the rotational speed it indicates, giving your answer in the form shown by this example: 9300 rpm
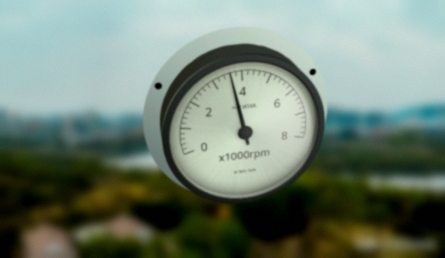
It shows 3600 rpm
